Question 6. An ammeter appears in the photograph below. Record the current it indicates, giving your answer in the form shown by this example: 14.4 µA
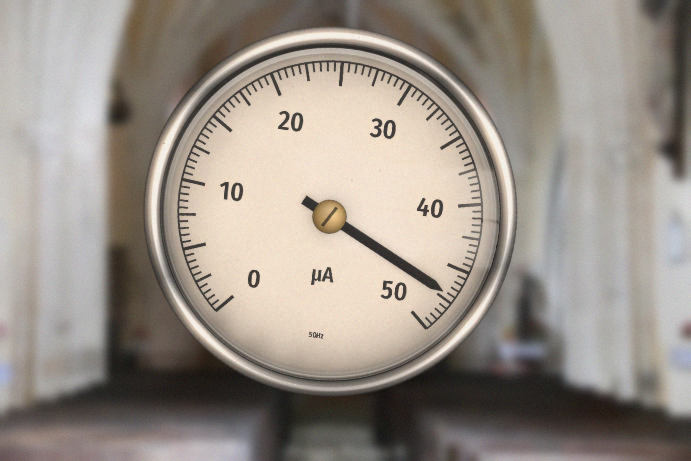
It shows 47 µA
